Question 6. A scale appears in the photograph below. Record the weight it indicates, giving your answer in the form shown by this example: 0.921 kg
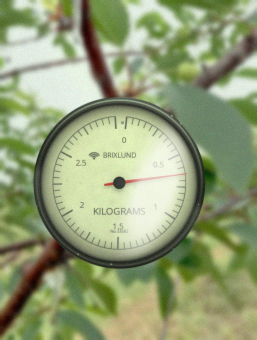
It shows 0.65 kg
